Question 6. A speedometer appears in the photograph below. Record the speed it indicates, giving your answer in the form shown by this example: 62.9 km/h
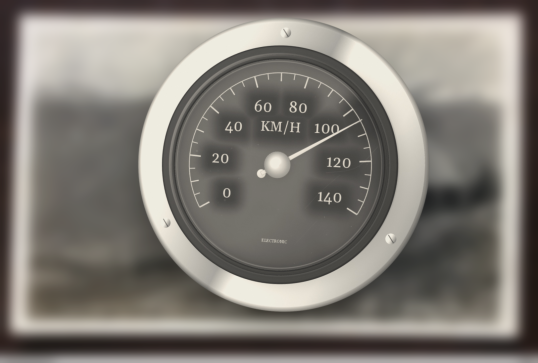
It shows 105 km/h
